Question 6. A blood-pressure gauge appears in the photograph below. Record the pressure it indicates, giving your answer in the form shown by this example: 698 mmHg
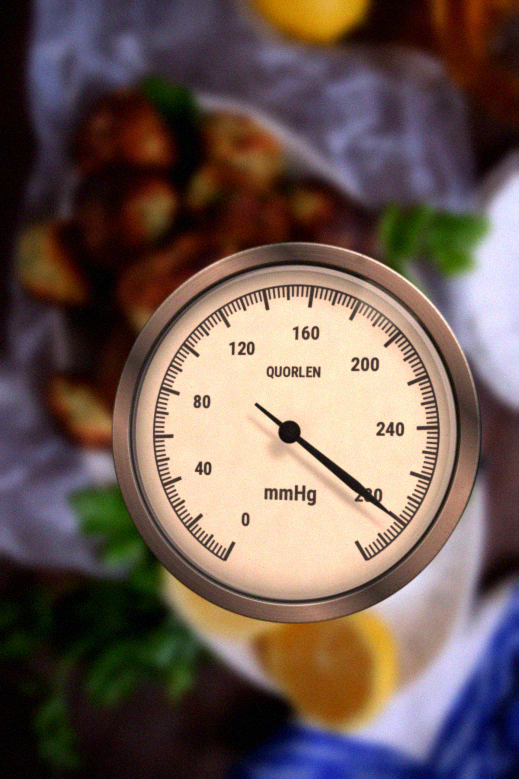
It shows 280 mmHg
